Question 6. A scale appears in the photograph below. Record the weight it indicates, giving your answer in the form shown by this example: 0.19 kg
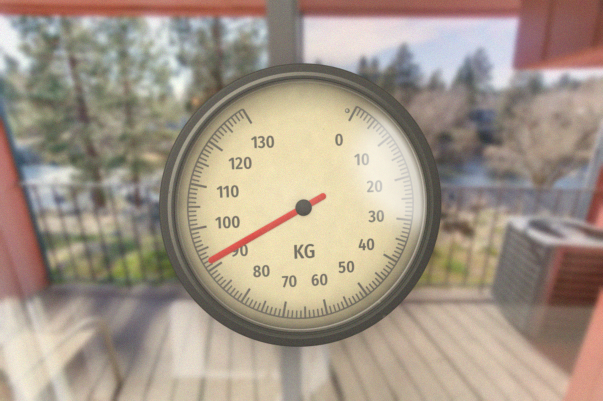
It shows 92 kg
